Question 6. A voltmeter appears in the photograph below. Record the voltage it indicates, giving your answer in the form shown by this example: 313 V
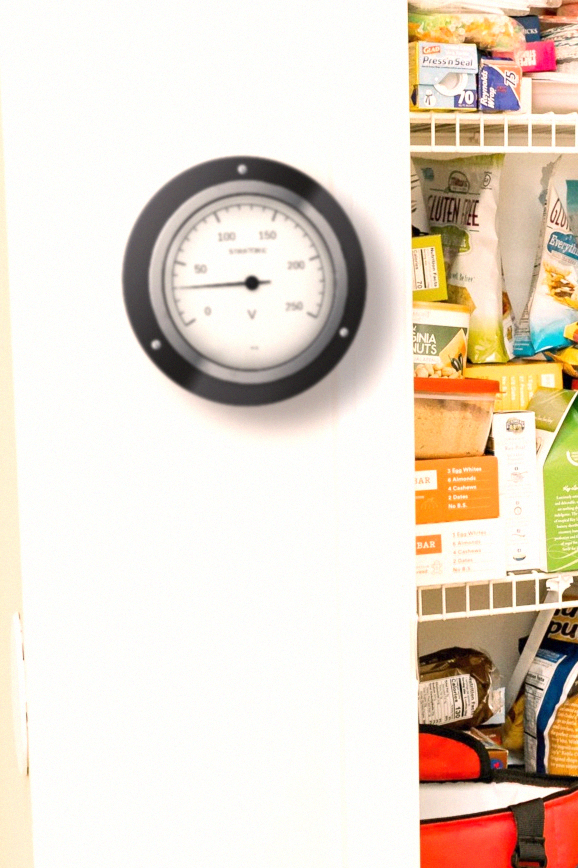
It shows 30 V
